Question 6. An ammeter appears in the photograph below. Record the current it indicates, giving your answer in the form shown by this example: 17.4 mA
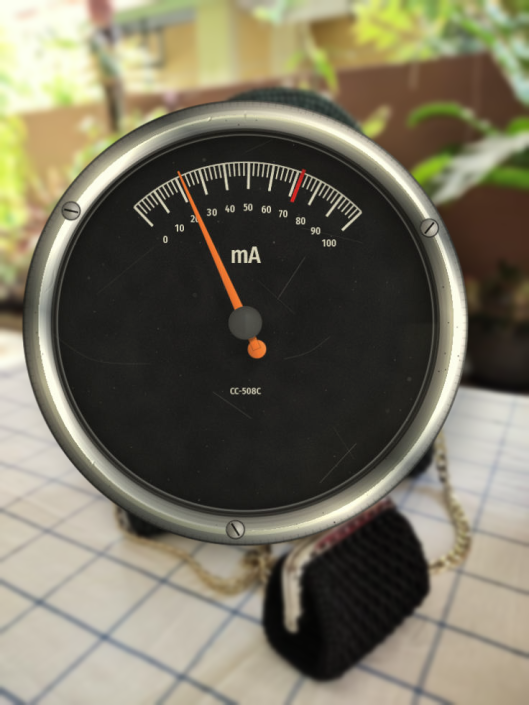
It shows 22 mA
